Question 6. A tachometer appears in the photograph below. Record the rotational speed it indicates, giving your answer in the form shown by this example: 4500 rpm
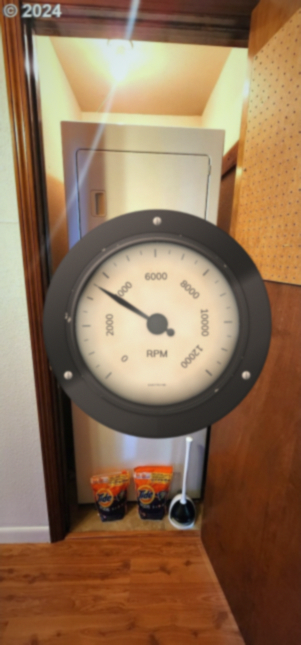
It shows 3500 rpm
